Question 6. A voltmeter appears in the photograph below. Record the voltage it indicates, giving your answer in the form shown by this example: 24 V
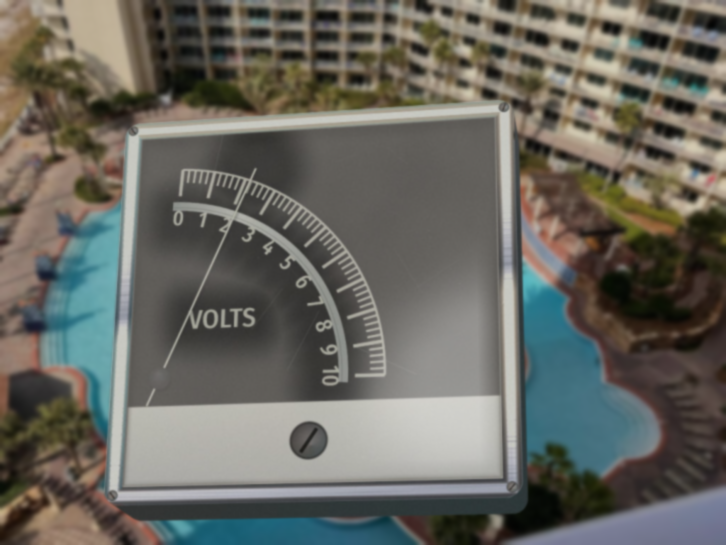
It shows 2.2 V
